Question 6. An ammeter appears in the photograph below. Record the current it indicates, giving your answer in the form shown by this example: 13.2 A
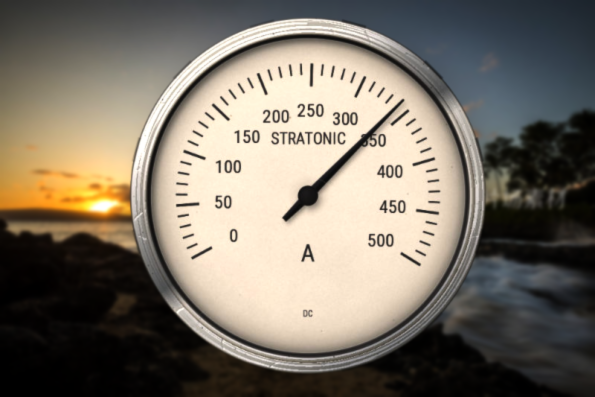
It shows 340 A
